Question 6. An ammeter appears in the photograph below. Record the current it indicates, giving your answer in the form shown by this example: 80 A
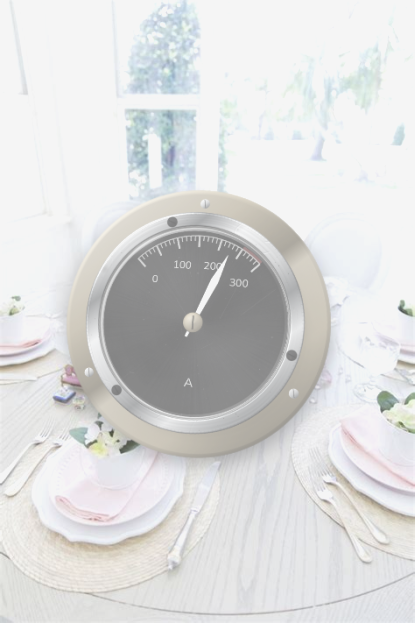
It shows 230 A
